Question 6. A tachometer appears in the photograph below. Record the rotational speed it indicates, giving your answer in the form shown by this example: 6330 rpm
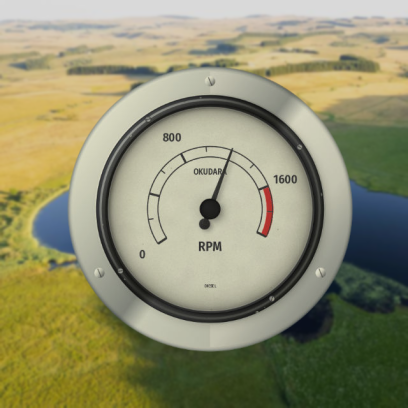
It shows 1200 rpm
